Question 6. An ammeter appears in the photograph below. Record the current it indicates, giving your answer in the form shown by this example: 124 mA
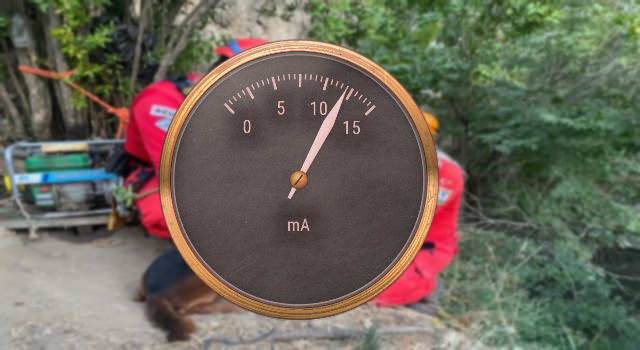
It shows 12 mA
